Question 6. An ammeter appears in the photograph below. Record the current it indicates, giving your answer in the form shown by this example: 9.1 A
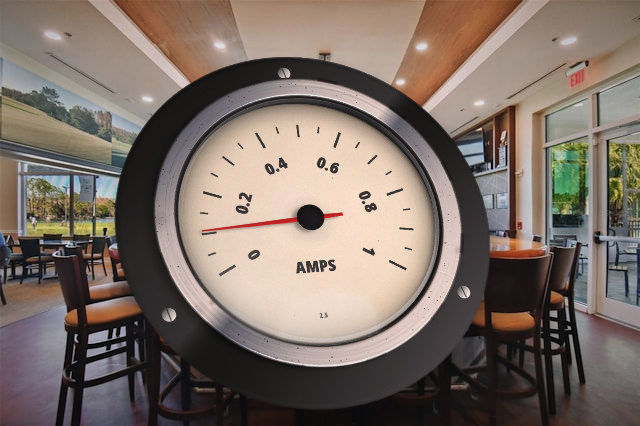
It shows 0.1 A
